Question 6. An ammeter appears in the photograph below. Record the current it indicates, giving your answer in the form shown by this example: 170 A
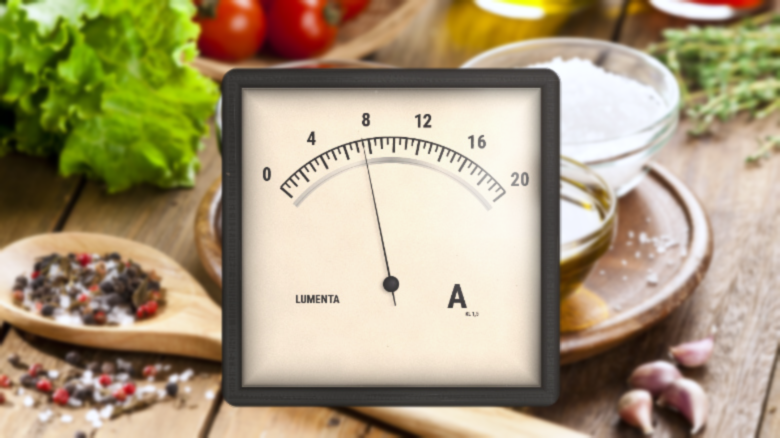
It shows 7.5 A
